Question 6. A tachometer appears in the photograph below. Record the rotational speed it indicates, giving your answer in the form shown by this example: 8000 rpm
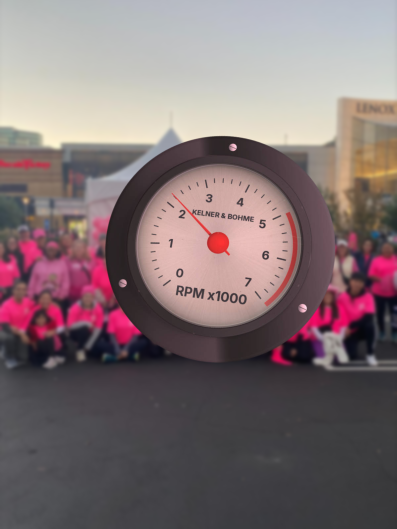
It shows 2200 rpm
